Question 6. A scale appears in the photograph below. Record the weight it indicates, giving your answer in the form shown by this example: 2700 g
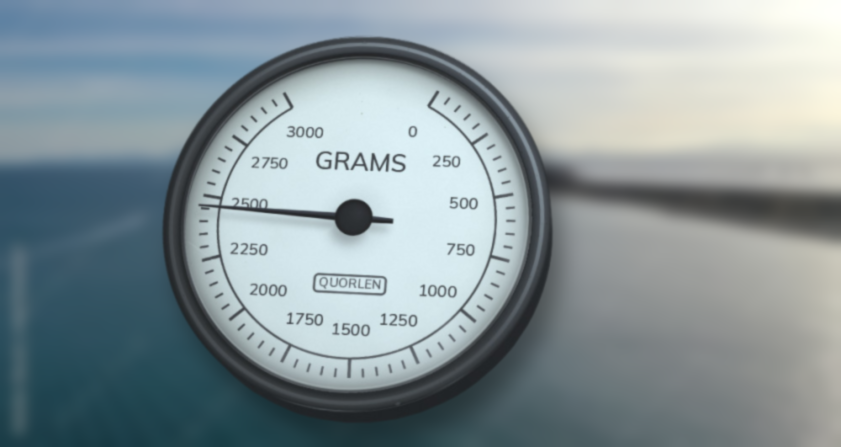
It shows 2450 g
